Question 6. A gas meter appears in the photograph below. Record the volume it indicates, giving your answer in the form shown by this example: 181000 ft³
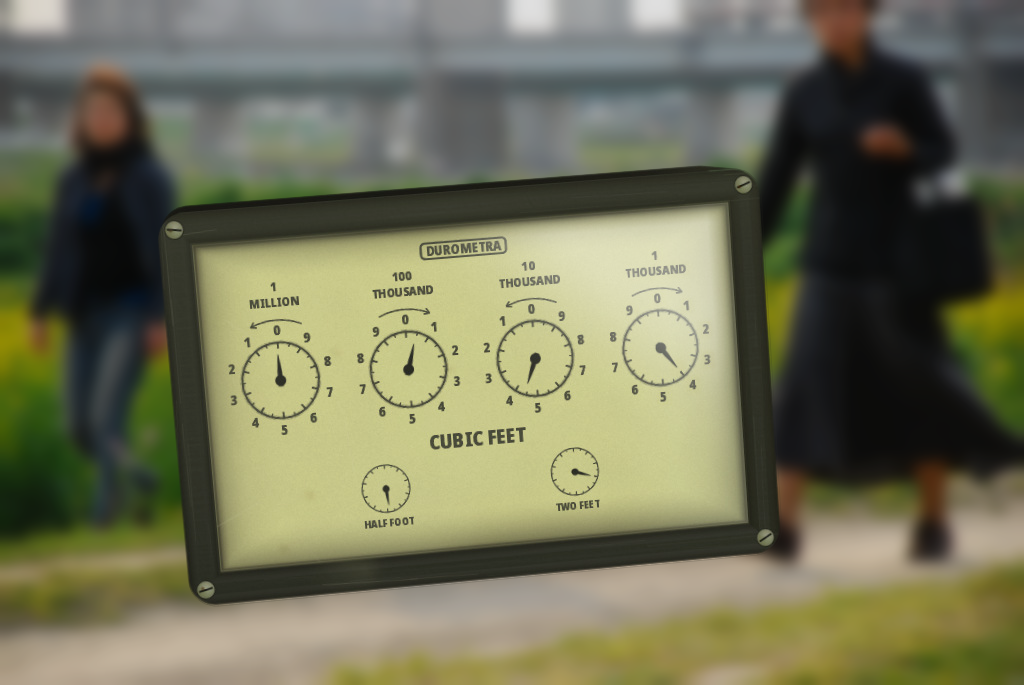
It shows 4400 ft³
